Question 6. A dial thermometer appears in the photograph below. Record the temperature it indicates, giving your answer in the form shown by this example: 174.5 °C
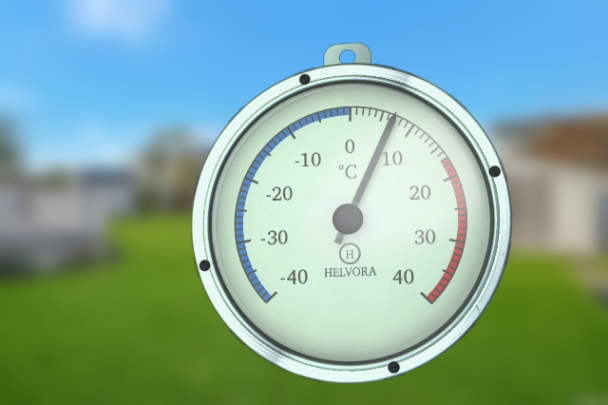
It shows 7 °C
